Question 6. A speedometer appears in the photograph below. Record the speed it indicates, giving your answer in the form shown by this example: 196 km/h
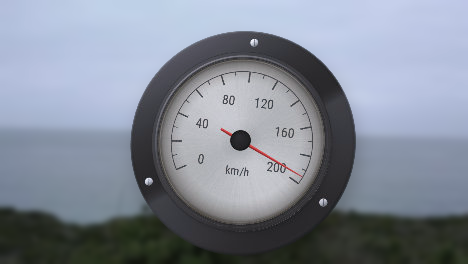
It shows 195 km/h
